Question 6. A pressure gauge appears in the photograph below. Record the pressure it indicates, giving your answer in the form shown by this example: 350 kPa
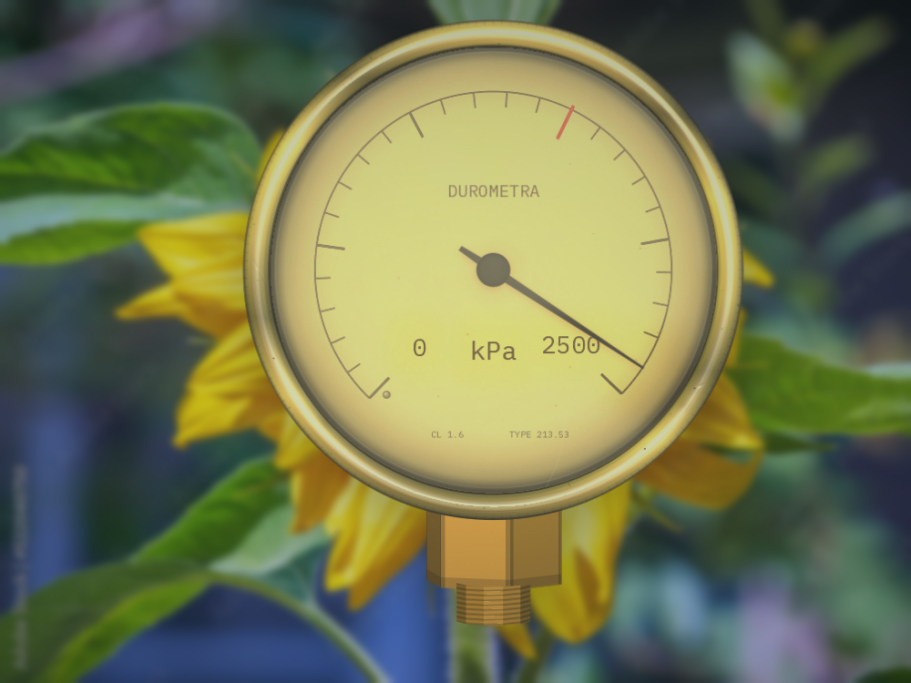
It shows 2400 kPa
